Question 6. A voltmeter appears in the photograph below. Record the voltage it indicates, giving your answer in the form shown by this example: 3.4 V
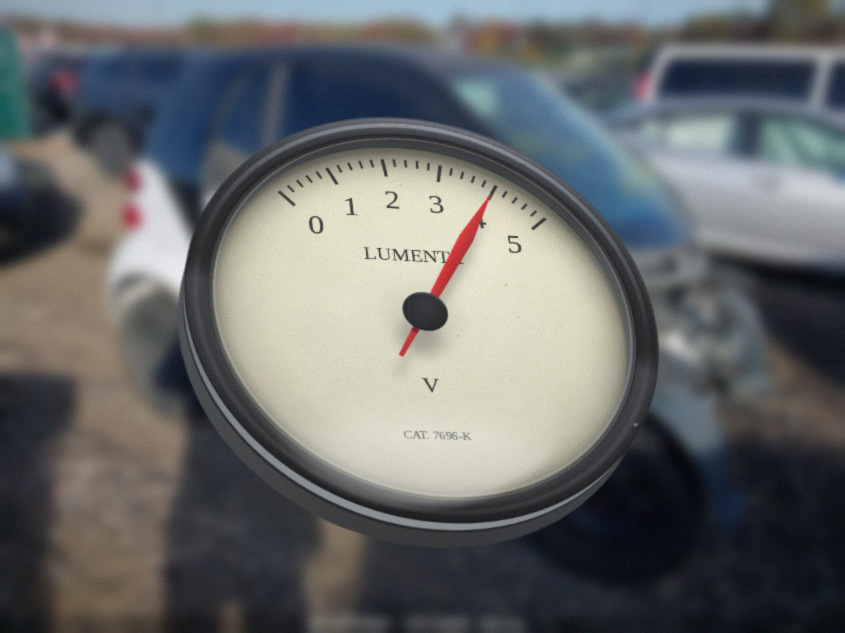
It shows 4 V
